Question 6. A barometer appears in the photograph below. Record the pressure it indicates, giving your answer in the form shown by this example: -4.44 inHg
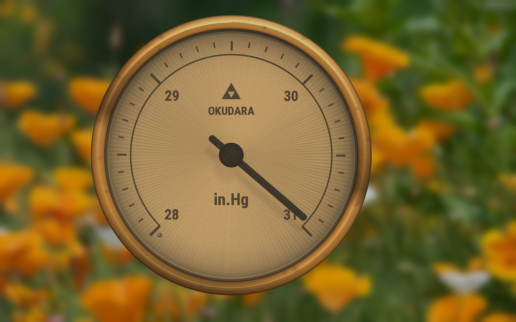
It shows 30.95 inHg
